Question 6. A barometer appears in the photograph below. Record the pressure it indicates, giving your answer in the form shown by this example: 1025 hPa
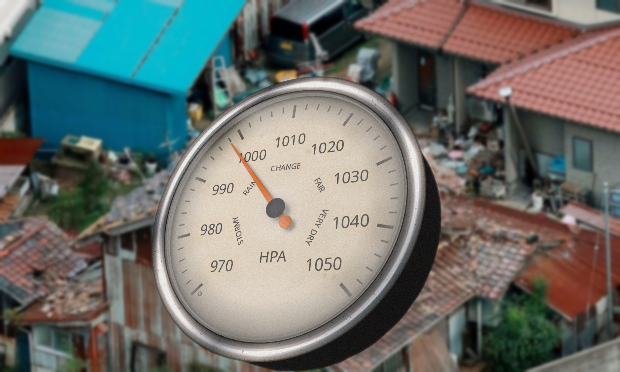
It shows 998 hPa
